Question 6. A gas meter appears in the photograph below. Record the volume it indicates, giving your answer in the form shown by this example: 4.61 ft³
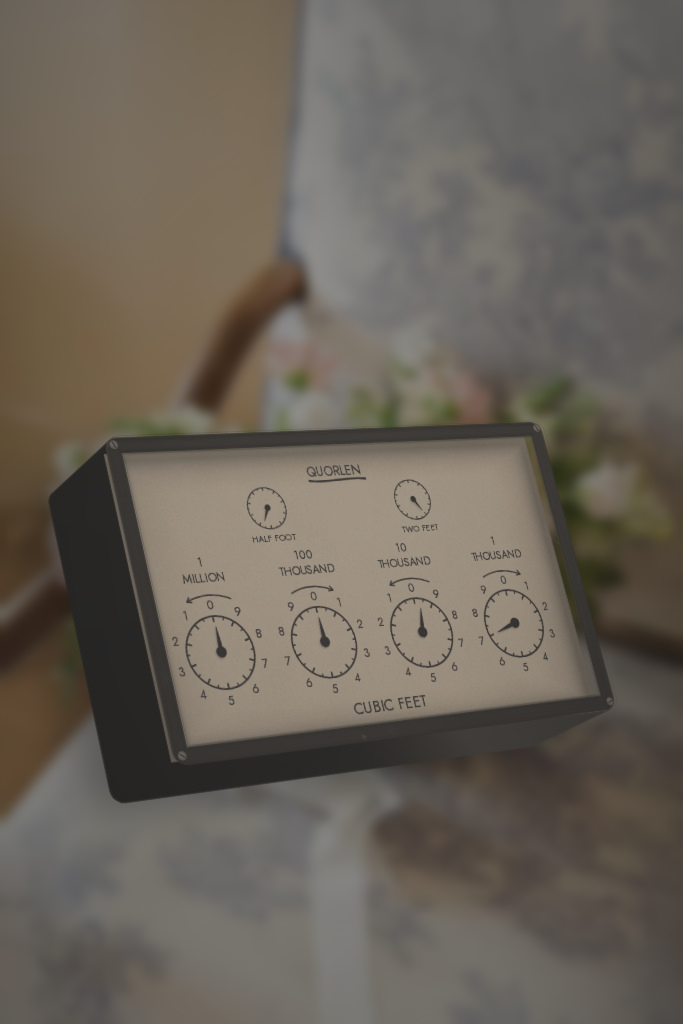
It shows 999700 ft³
